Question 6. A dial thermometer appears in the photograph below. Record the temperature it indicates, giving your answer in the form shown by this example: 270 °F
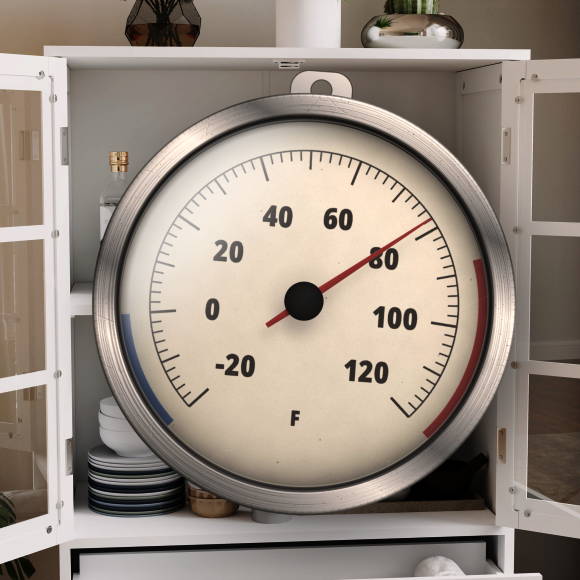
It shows 78 °F
